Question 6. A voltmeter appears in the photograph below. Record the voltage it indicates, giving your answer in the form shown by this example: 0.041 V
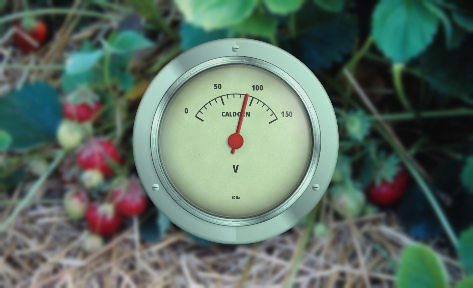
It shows 90 V
